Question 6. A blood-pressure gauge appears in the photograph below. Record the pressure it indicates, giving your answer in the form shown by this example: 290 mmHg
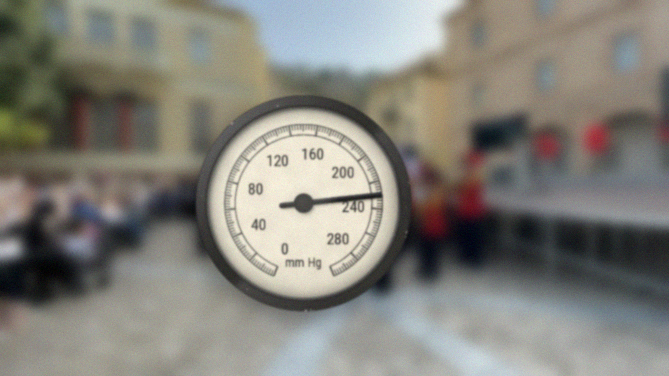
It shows 230 mmHg
